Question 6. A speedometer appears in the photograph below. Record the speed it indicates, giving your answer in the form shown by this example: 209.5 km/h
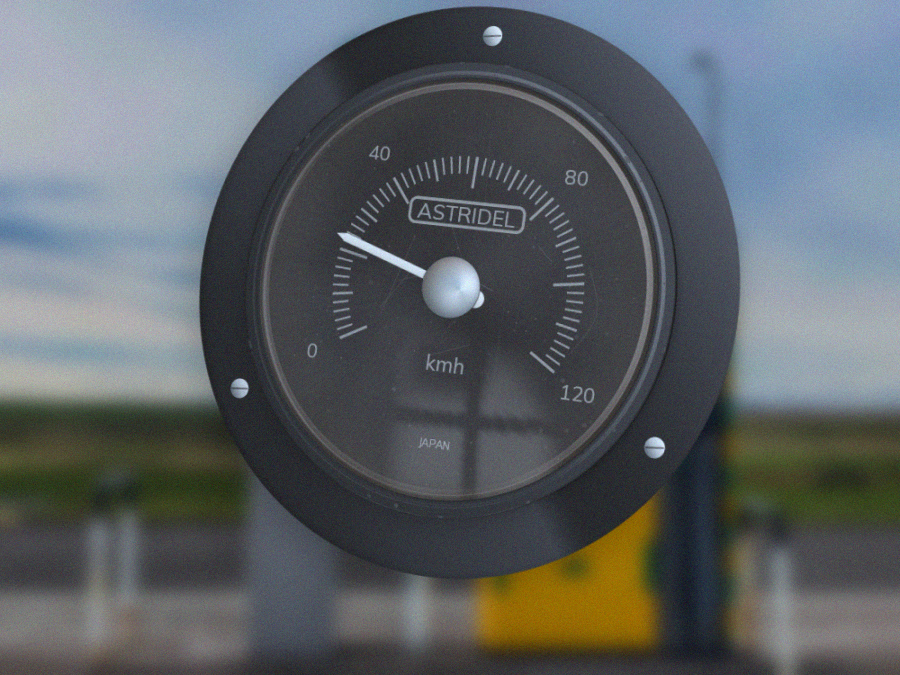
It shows 23 km/h
